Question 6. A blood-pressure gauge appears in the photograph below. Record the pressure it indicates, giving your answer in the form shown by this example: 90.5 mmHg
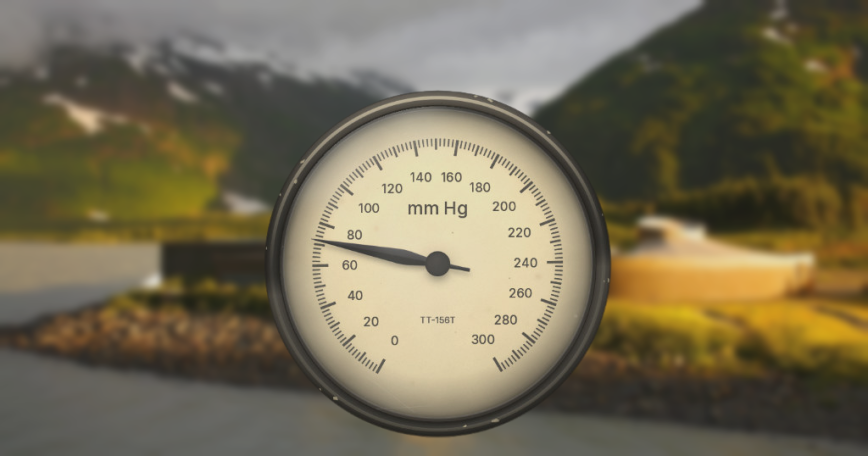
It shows 72 mmHg
